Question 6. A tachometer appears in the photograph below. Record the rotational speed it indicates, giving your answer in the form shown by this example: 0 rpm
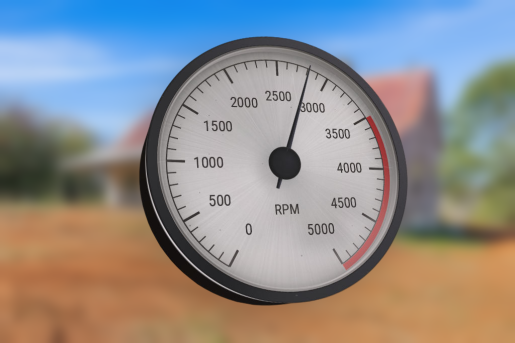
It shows 2800 rpm
